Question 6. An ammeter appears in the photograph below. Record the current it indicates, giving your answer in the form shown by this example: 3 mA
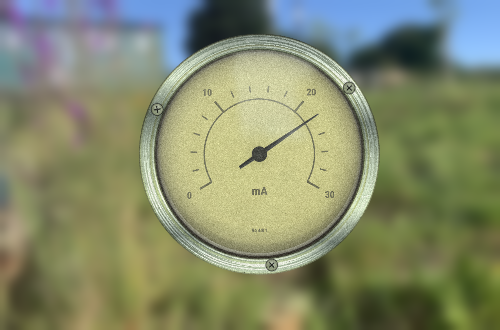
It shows 22 mA
